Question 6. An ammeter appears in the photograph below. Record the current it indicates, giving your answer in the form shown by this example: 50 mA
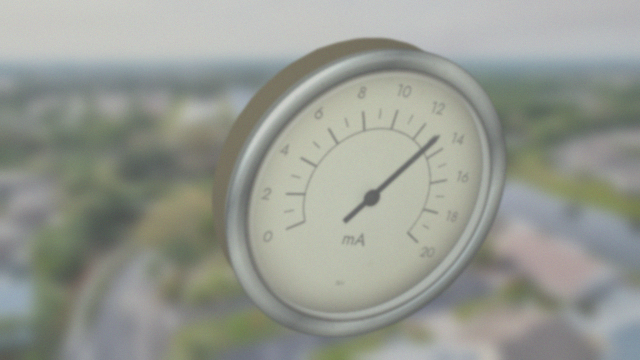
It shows 13 mA
